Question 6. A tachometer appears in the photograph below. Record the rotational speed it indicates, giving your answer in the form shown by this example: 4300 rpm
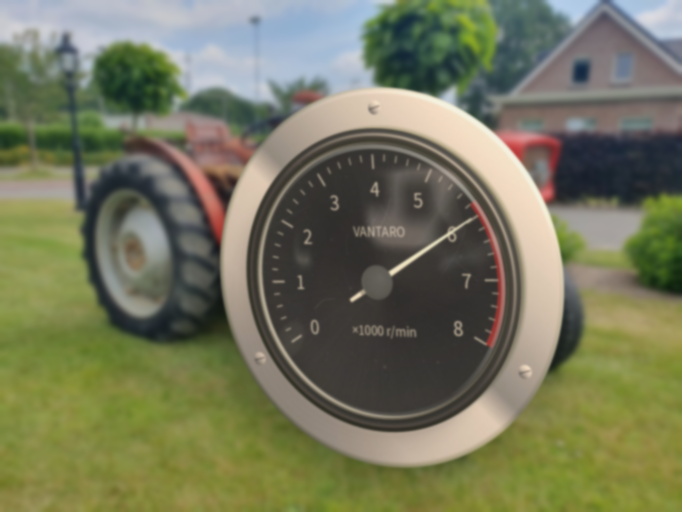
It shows 6000 rpm
